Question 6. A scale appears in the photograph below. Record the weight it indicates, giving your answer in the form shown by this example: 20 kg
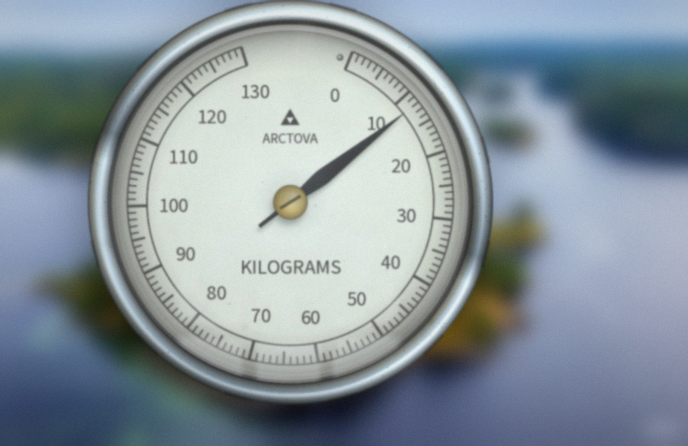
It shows 12 kg
